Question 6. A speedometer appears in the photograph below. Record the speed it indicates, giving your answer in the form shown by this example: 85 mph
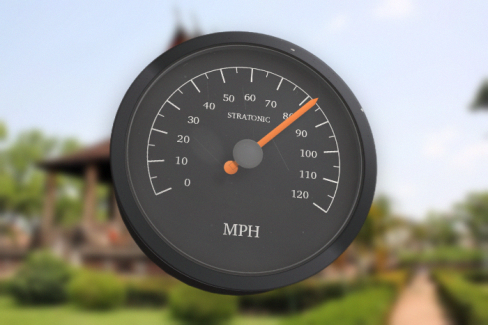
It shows 82.5 mph
